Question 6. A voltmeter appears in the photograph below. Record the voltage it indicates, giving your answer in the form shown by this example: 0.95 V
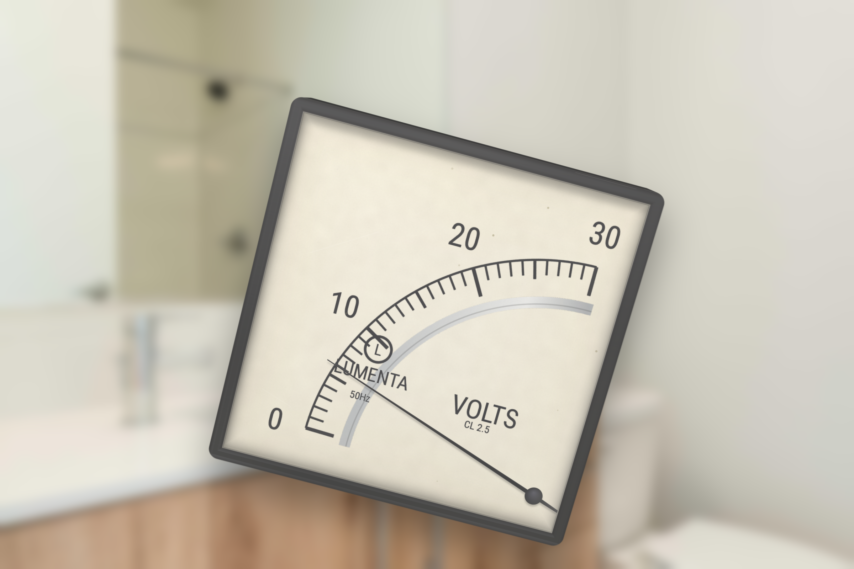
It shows 6 V
